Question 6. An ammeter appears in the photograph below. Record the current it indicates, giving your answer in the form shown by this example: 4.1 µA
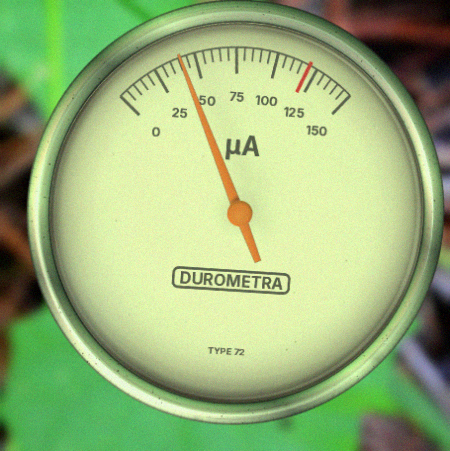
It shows 40 µA
